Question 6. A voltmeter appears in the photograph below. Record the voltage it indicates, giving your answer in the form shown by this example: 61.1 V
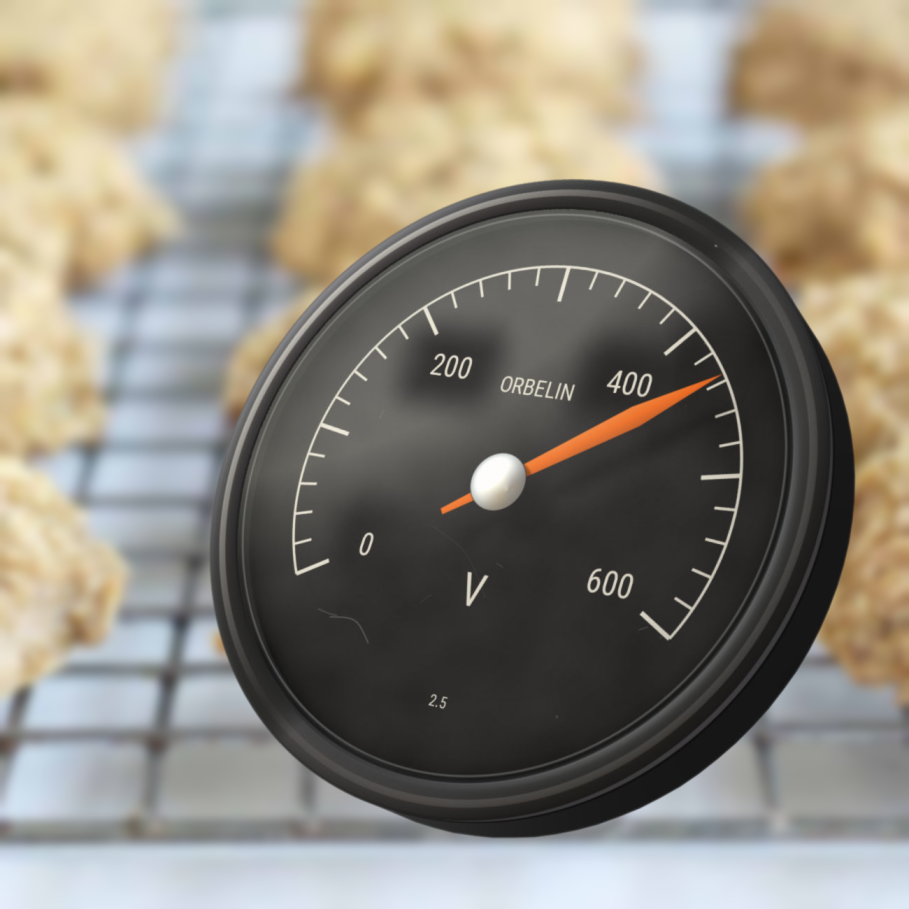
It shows 440 V
